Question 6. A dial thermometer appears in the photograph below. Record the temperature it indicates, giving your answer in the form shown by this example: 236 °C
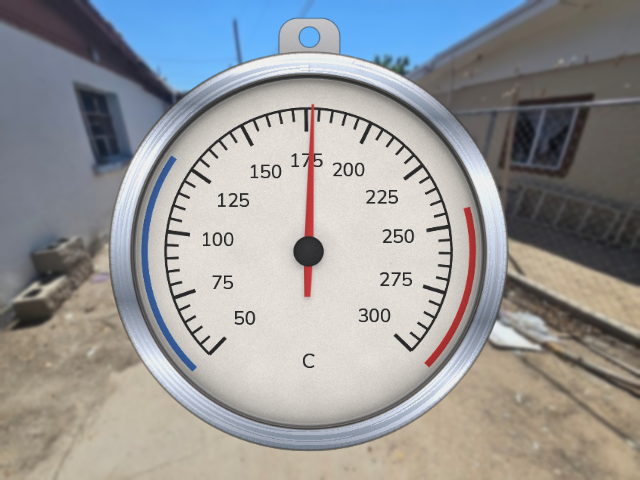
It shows 177.5 °C
